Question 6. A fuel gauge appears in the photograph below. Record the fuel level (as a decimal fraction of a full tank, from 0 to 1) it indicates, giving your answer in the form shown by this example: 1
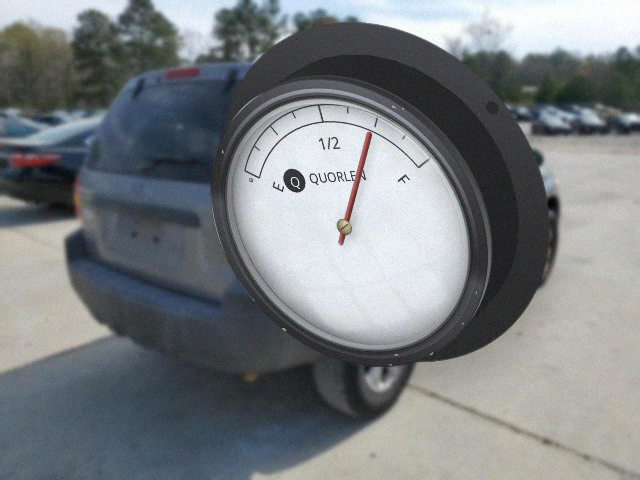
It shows 0.75
